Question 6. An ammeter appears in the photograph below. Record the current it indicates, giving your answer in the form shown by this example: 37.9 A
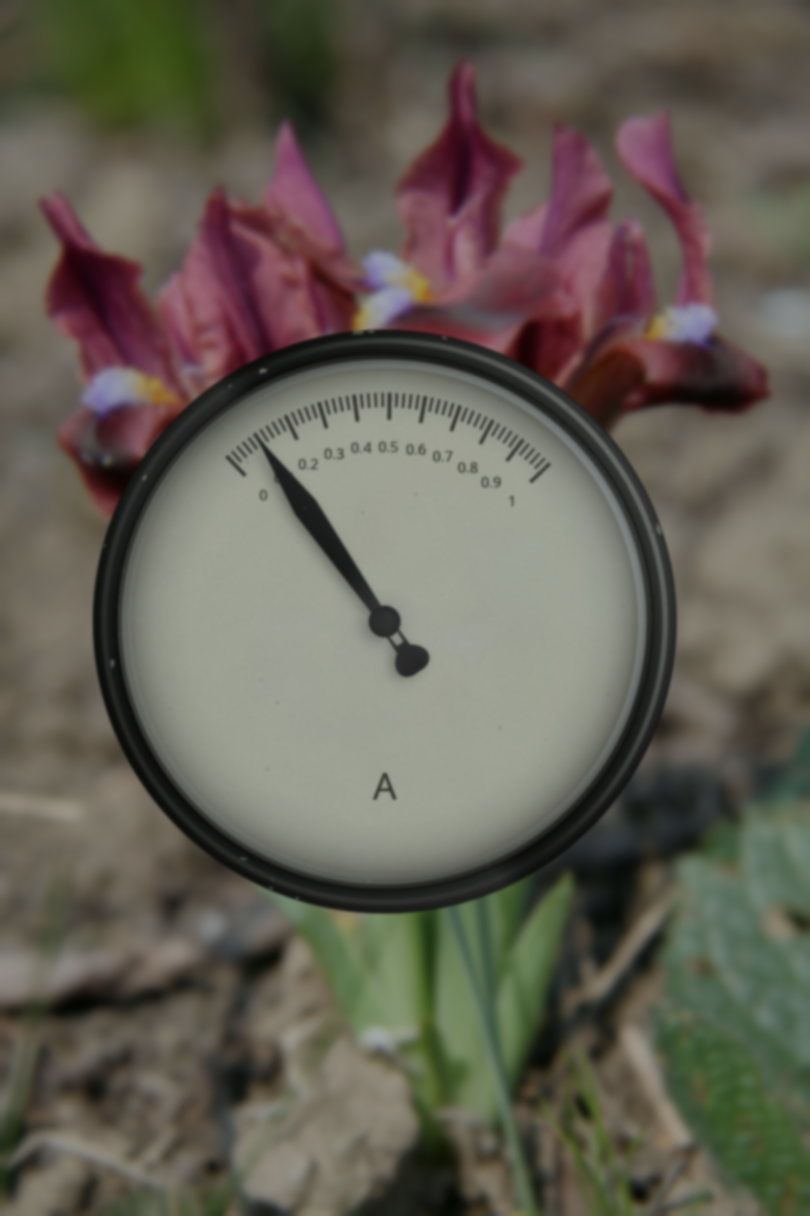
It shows 0.1 A
